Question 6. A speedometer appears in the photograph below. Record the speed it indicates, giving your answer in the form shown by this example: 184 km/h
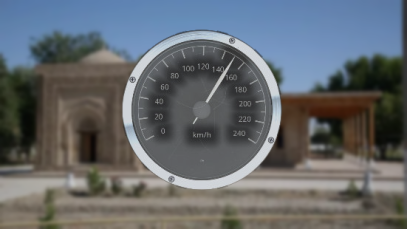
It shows 150 km/h
